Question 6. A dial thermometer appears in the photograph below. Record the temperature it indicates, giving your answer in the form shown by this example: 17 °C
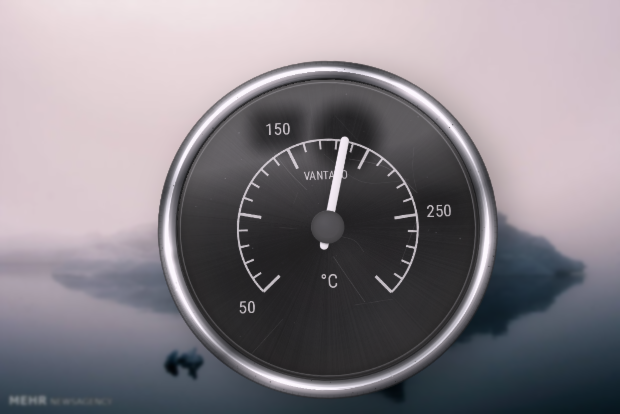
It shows 185 °C
